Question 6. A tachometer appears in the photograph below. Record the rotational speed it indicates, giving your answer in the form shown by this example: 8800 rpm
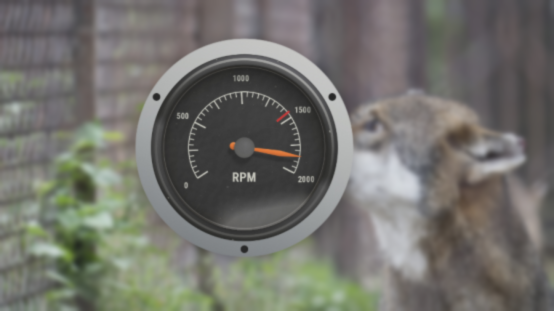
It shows 1850 rpm
